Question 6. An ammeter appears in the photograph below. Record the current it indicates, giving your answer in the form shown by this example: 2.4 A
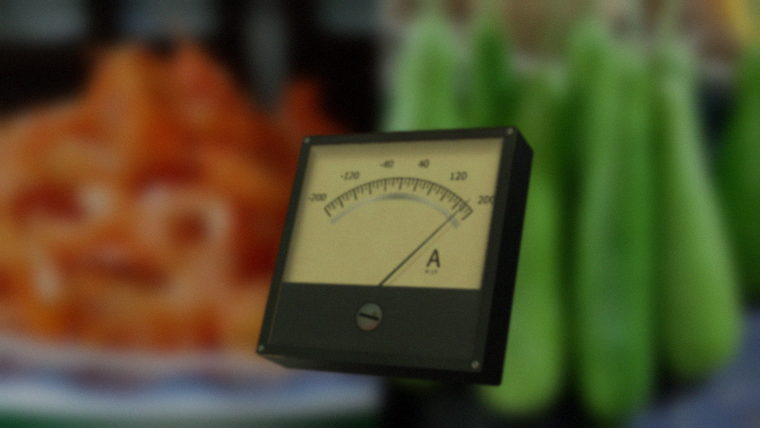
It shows 180 A
